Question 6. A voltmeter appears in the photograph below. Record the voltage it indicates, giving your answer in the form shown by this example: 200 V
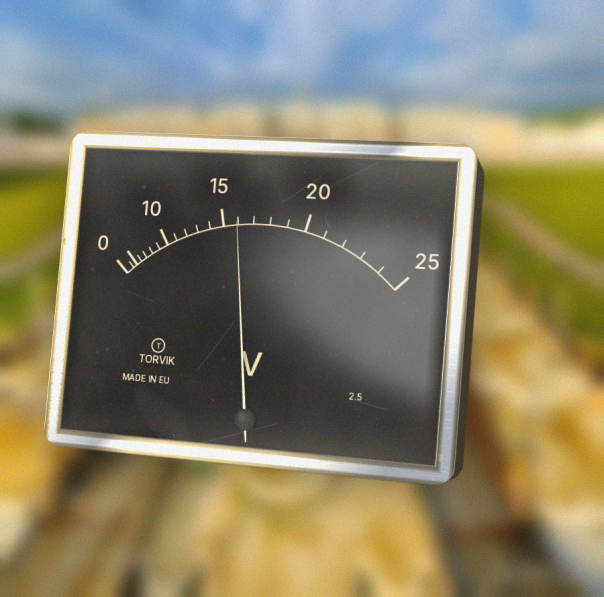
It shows 16 V
